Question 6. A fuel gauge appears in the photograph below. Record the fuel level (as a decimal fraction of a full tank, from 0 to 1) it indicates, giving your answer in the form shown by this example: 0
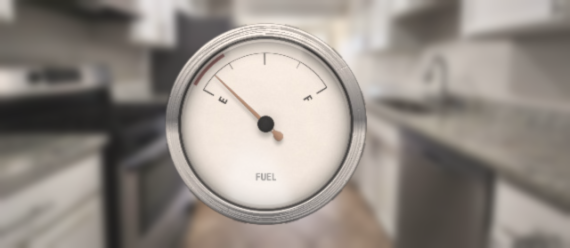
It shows 0.125
